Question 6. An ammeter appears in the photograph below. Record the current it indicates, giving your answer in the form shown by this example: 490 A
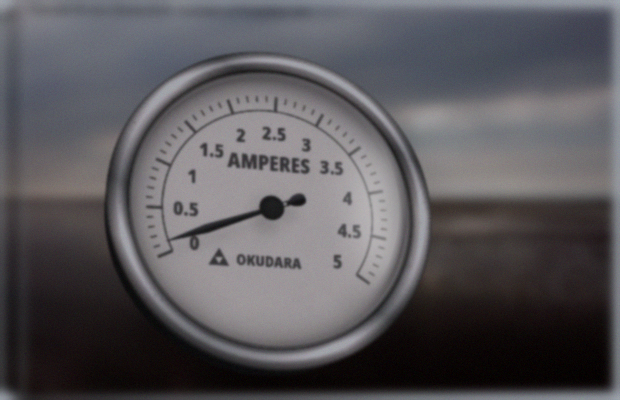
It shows 0.1 A
